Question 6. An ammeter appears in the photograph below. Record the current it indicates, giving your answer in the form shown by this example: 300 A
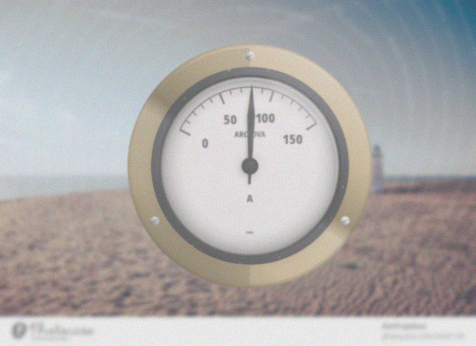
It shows 80 A
